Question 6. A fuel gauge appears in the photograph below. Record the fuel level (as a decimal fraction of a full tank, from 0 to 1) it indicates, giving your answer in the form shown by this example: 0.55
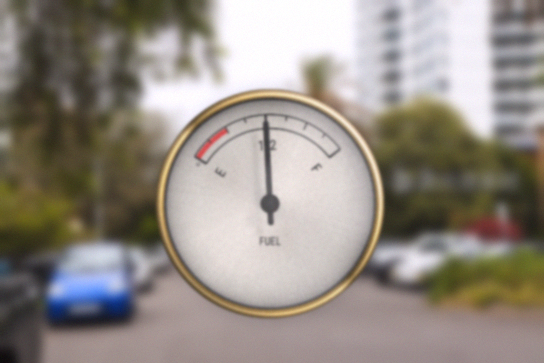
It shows 0.5
